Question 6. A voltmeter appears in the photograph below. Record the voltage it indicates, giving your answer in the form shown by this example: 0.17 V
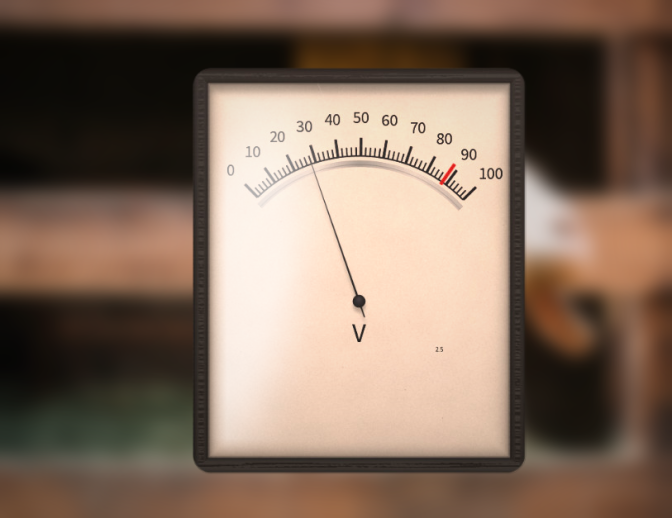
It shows 28 V
